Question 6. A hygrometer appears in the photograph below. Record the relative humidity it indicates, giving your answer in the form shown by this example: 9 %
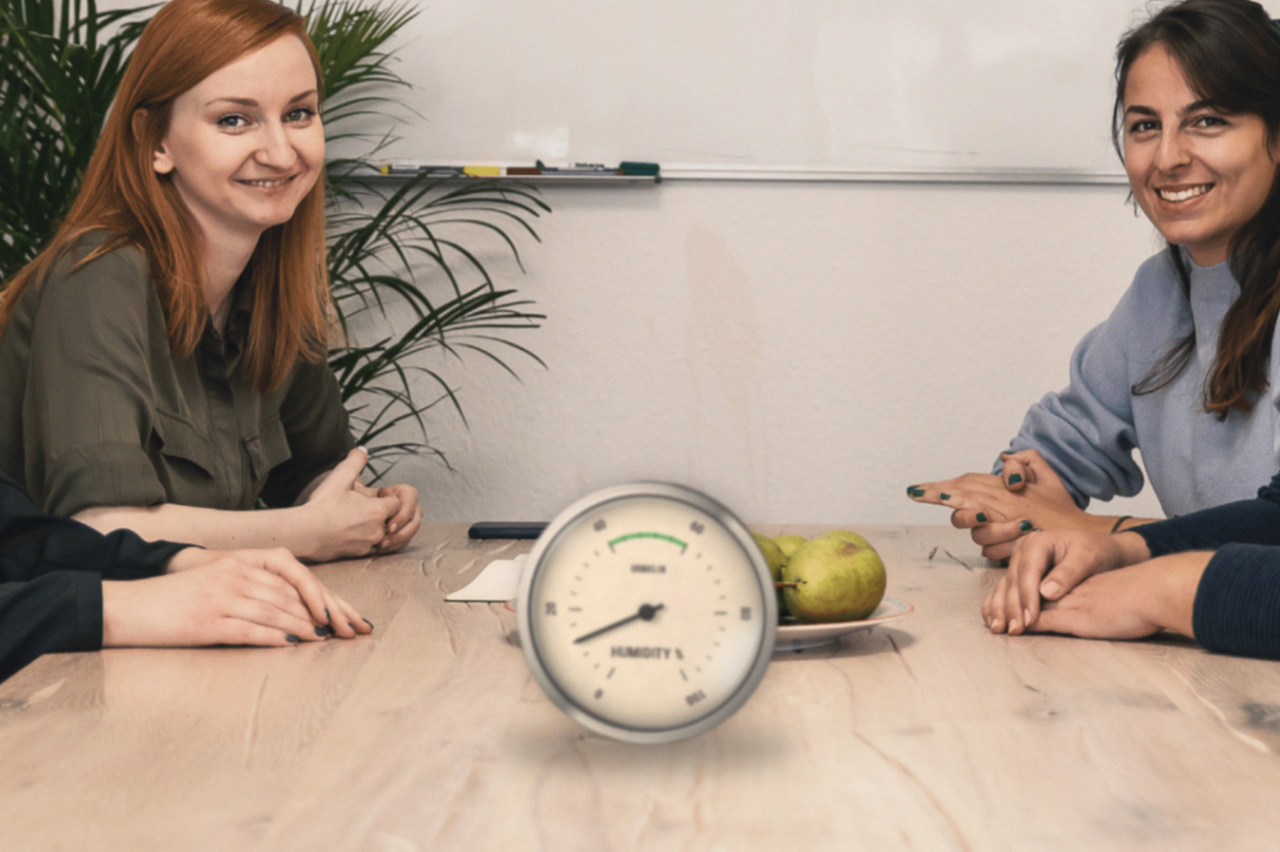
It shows 12 %
